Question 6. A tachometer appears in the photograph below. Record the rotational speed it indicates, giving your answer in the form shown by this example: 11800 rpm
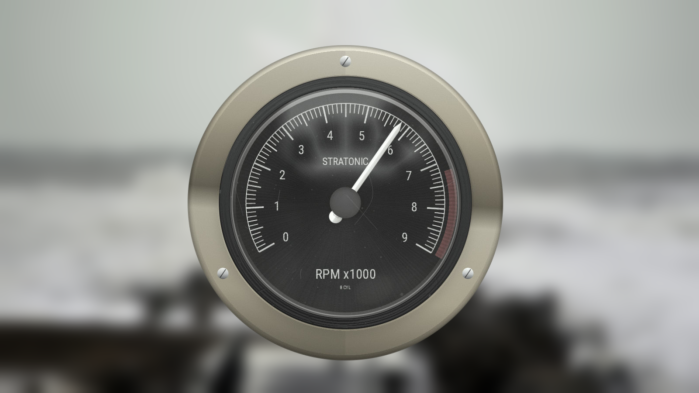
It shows 5800 rpm
